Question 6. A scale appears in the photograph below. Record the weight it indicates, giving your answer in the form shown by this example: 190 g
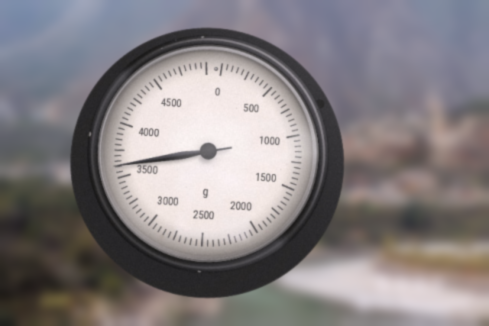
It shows 3600 g
